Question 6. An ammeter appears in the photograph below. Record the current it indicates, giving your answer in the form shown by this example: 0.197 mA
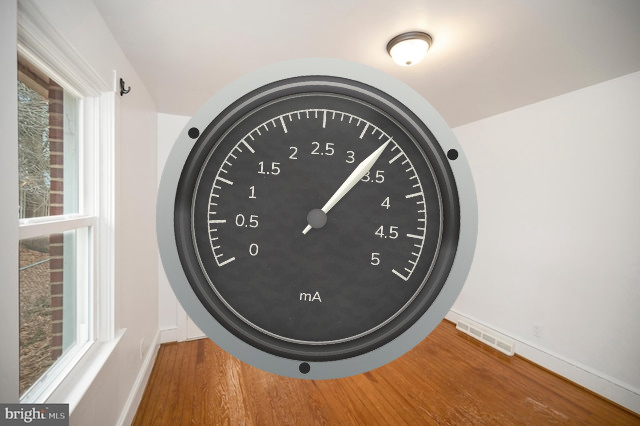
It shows 3.3 mA
